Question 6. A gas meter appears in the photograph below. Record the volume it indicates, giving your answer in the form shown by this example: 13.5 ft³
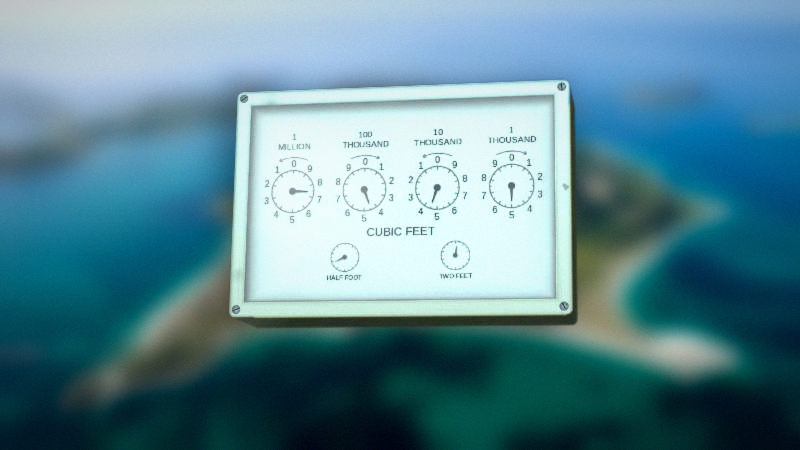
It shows 744500 ft³
